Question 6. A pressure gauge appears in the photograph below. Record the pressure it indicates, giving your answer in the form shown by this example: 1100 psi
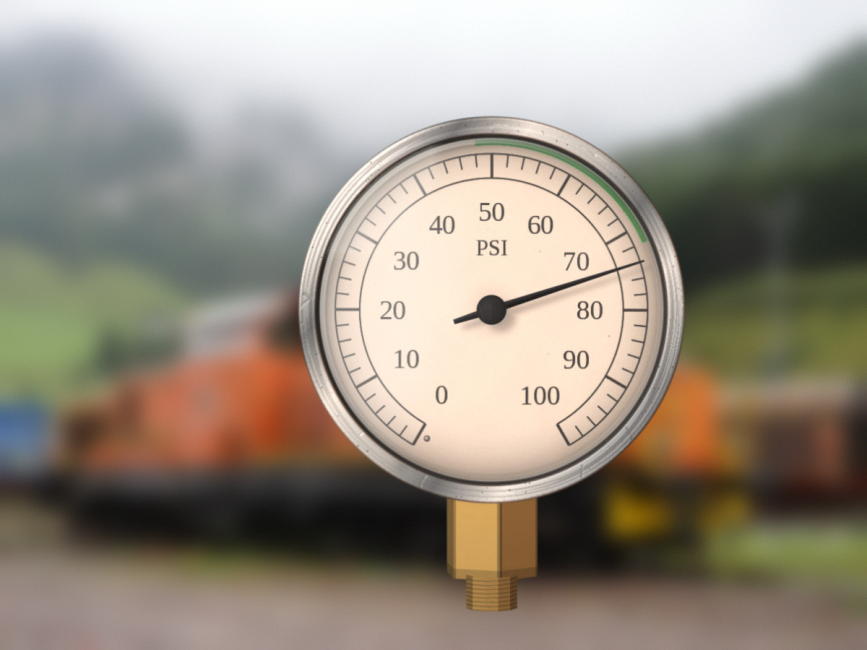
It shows 74 psi
